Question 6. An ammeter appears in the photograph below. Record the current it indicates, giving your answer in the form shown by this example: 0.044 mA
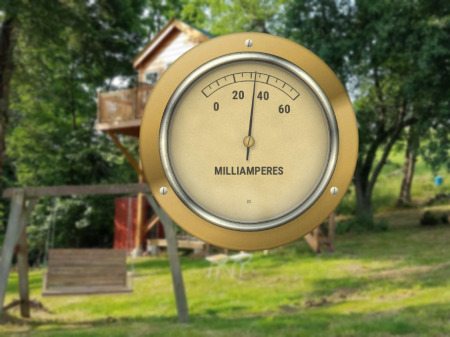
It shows 32.5 mA
